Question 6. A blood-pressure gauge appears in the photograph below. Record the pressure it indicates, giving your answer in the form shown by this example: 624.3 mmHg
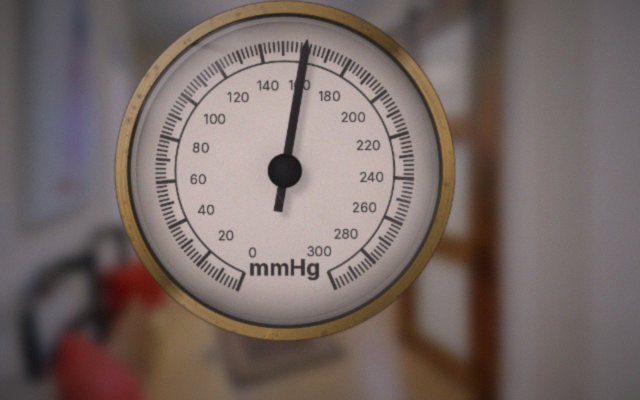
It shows 160 mmHg
